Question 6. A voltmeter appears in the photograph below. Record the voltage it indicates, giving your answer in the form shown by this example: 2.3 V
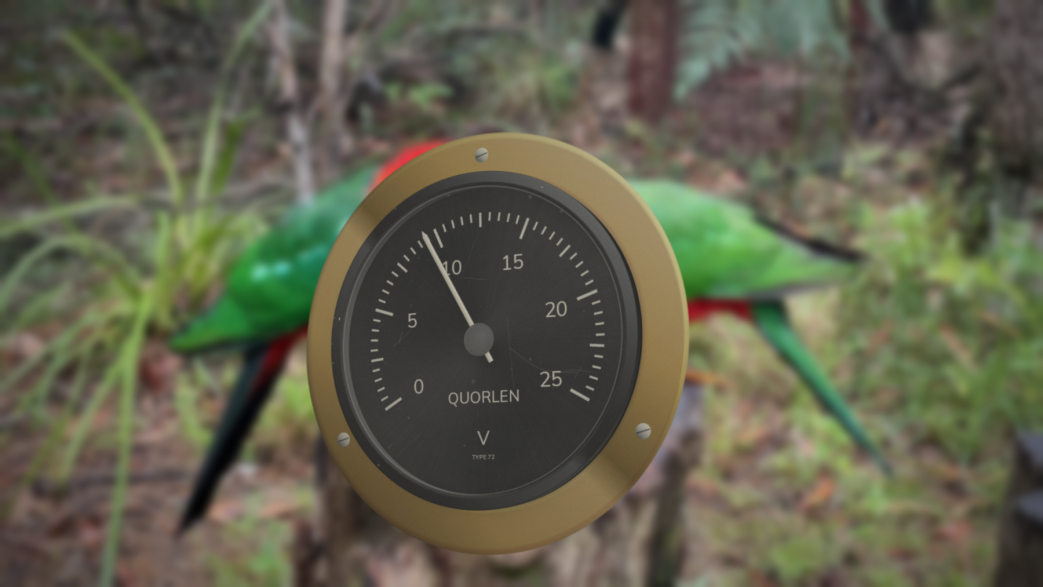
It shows 9.5 V
